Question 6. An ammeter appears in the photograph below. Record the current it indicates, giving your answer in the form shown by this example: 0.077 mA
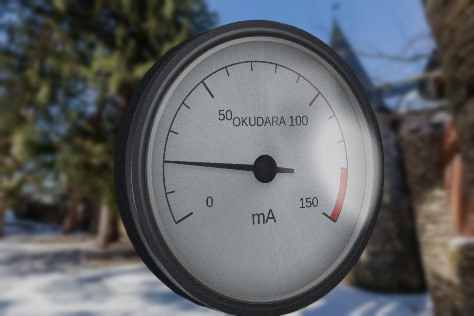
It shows 20 mA
